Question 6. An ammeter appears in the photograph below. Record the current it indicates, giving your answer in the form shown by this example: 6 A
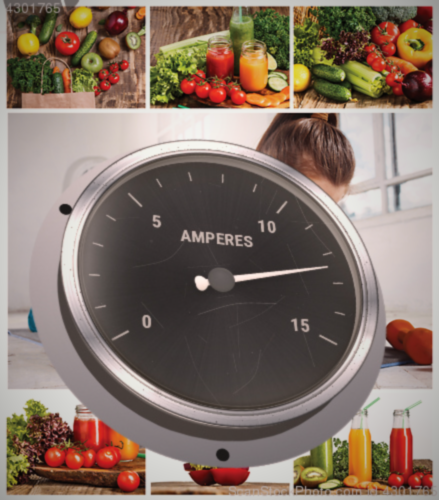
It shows 12.5 A
